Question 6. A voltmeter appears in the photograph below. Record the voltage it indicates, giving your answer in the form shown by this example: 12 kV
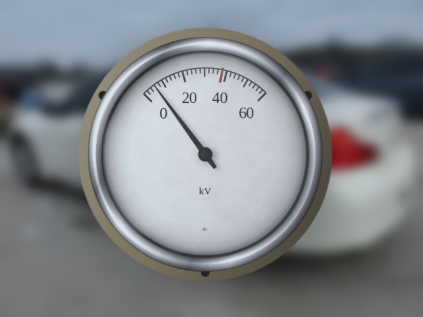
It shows 6 kV
